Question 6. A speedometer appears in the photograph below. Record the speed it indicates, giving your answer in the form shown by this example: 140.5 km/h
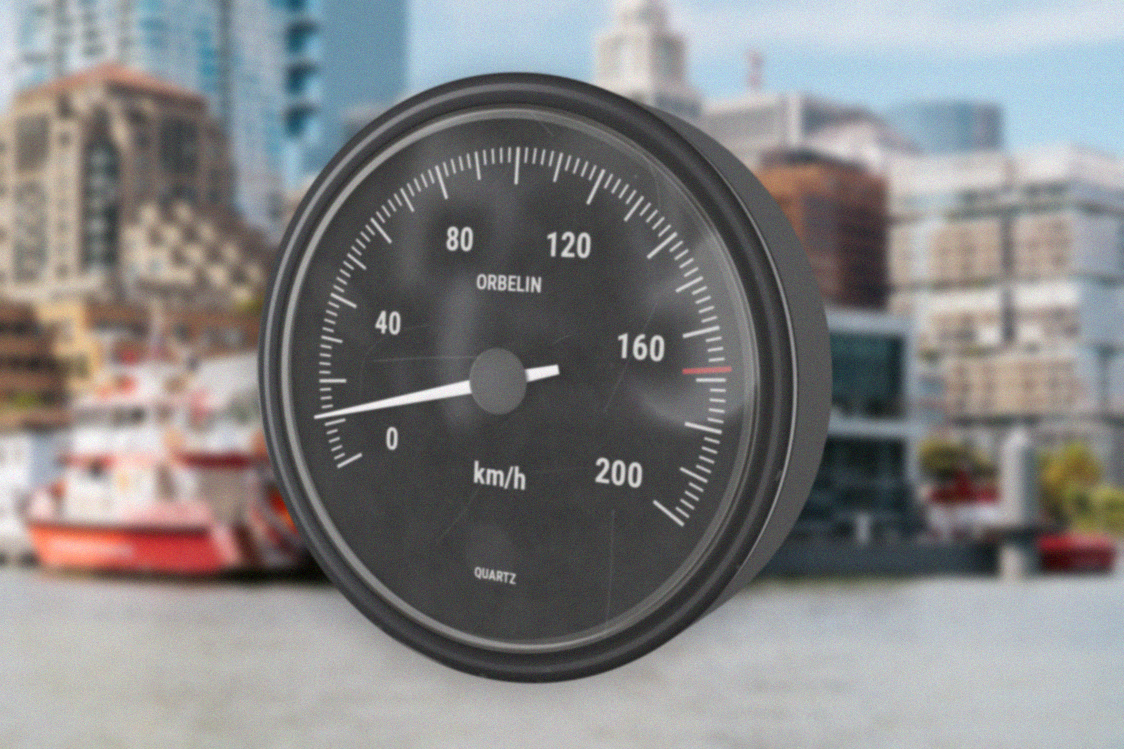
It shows 12 km/h
